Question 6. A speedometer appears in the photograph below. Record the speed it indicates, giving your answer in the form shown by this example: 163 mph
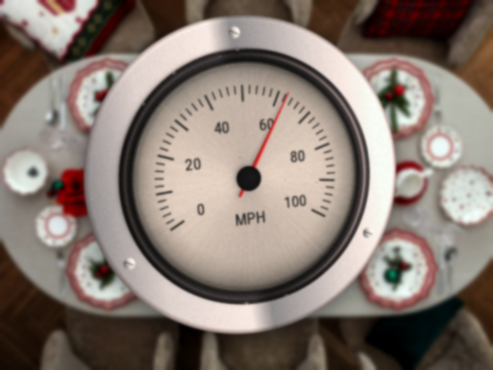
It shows 62 mph
